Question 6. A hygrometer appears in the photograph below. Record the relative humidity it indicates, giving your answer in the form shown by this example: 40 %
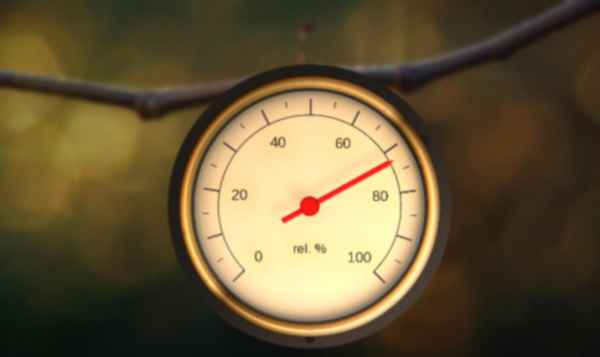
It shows 72.5 %
